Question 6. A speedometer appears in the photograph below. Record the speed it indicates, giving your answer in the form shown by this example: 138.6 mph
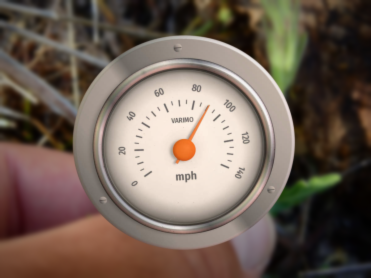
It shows 90 mph
